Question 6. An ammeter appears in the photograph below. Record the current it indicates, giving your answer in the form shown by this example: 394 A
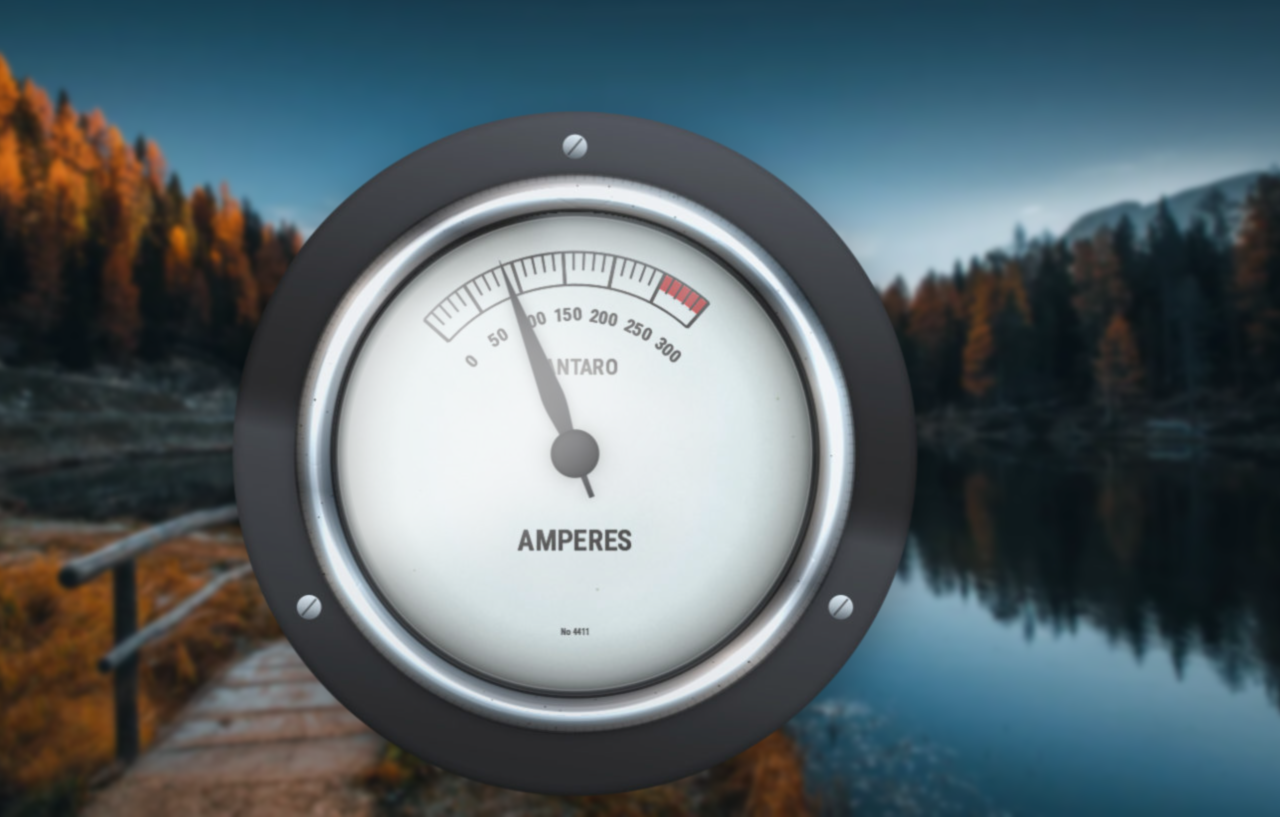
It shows 90 A
